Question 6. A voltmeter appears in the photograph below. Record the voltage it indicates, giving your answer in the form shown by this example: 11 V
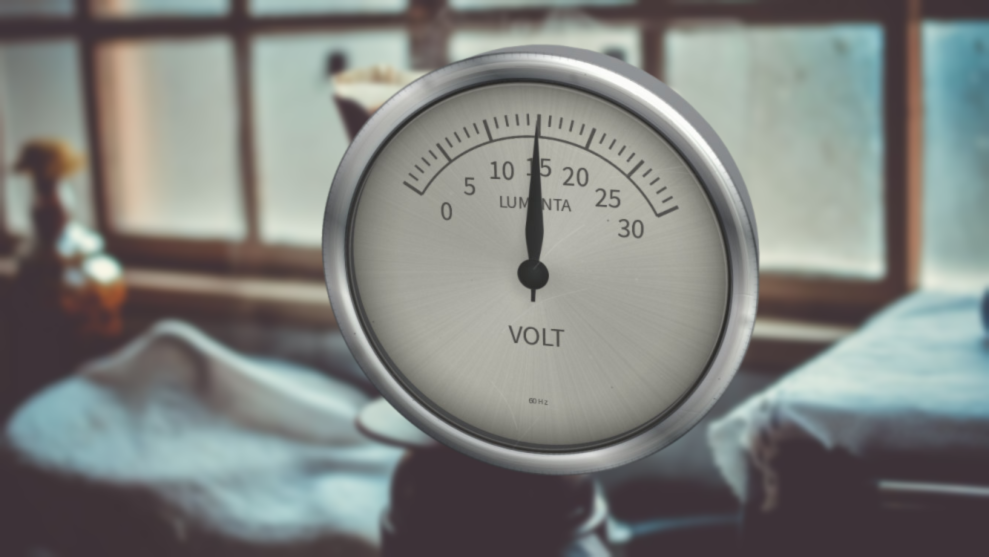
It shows 15 V
